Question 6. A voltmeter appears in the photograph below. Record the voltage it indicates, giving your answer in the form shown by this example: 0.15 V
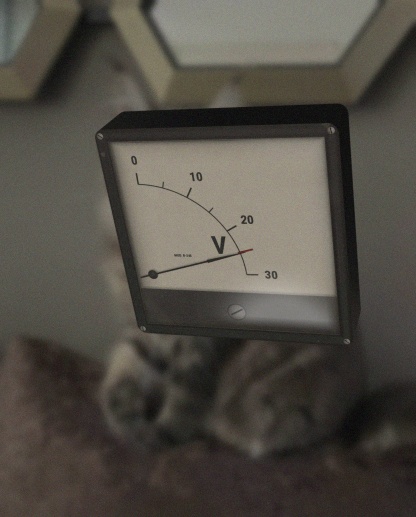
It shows 25 V
